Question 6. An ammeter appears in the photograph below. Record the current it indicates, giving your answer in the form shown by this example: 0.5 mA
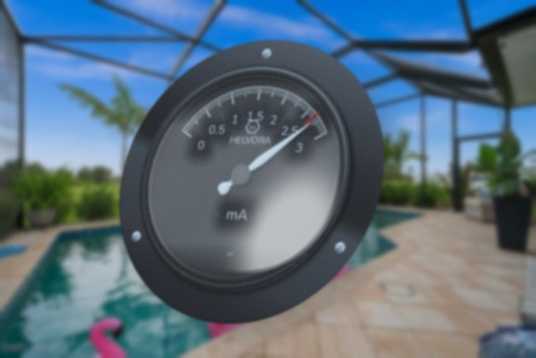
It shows 2.75 mA
